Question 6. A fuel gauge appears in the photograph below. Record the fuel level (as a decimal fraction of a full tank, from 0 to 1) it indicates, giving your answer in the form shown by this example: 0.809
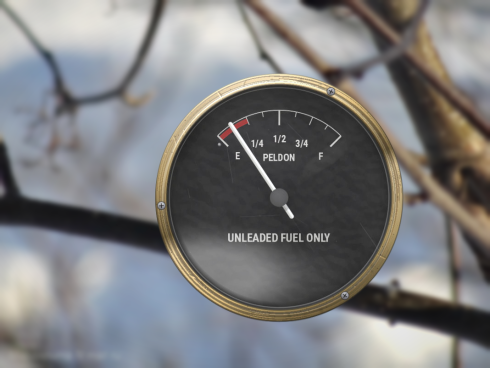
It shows 0.125
